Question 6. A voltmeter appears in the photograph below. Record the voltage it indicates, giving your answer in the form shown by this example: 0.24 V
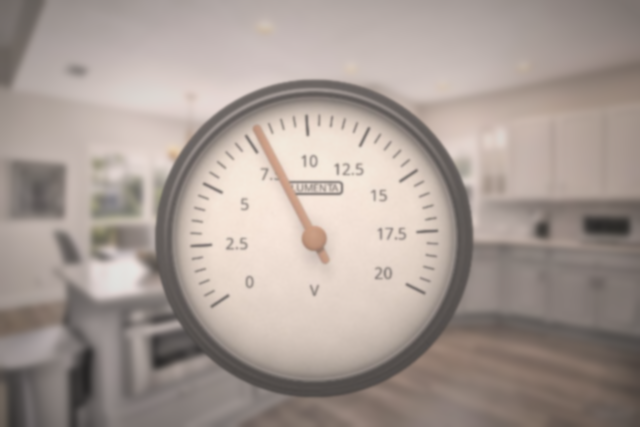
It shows 8 V
